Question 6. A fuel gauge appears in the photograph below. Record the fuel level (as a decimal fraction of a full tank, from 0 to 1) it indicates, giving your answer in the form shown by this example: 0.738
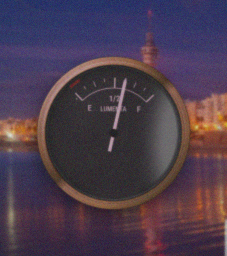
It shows 0.625
